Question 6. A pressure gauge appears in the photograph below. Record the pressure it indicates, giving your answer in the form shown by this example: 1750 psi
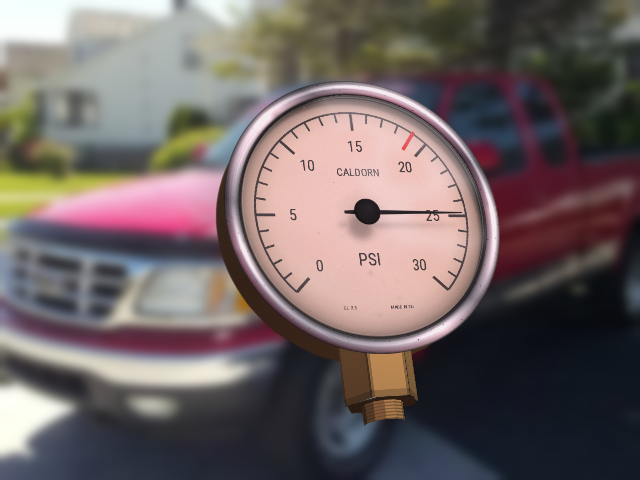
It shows 25 psi
